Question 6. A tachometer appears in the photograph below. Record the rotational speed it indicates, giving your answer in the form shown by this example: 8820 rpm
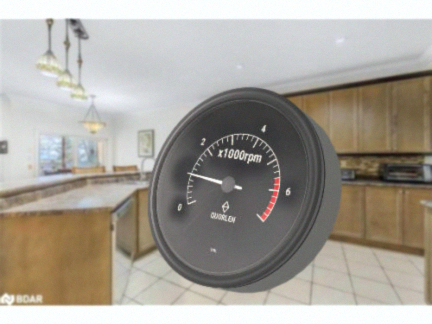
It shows 1000 rpm
